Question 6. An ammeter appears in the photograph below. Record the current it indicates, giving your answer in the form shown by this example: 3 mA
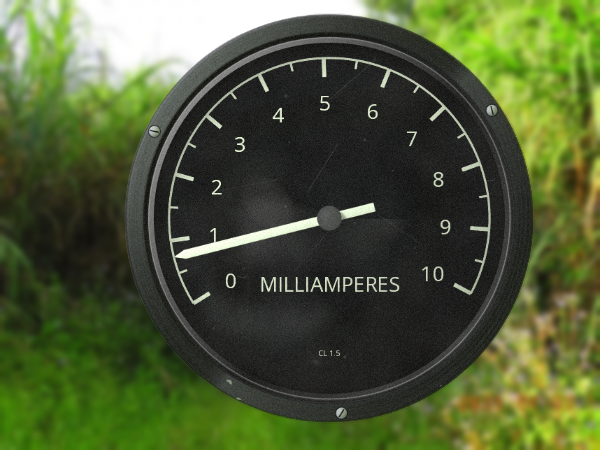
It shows 0.75 mA
